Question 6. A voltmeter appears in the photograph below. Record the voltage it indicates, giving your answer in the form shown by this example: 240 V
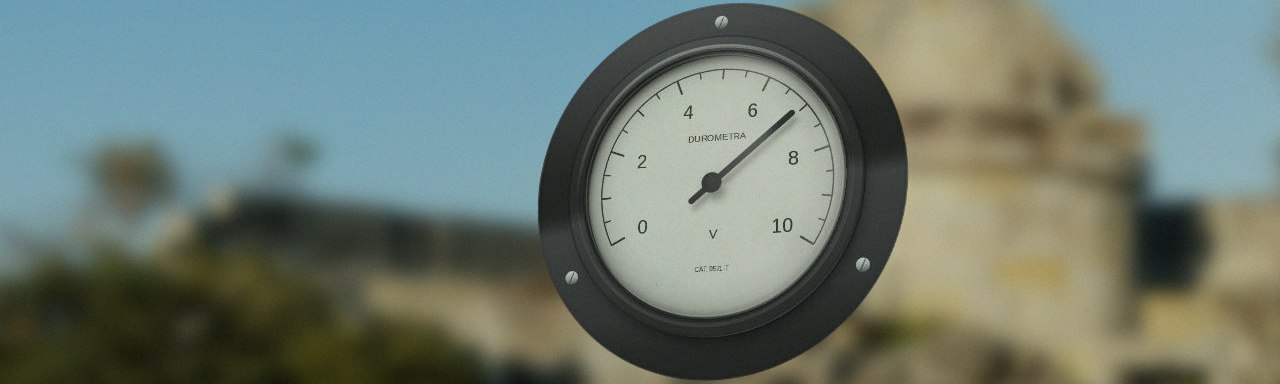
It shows 7 V
